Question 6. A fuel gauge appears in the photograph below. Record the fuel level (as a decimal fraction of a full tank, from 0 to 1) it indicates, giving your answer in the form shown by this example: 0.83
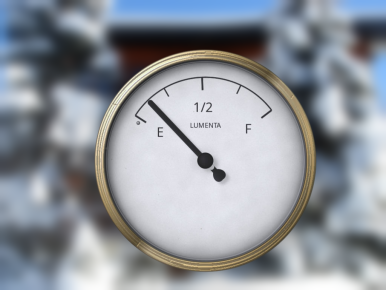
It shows 0.125
